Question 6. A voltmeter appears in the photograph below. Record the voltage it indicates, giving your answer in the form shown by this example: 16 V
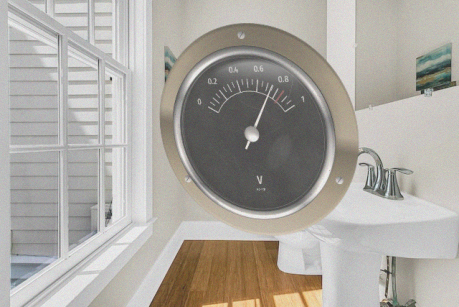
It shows 0.75 V
